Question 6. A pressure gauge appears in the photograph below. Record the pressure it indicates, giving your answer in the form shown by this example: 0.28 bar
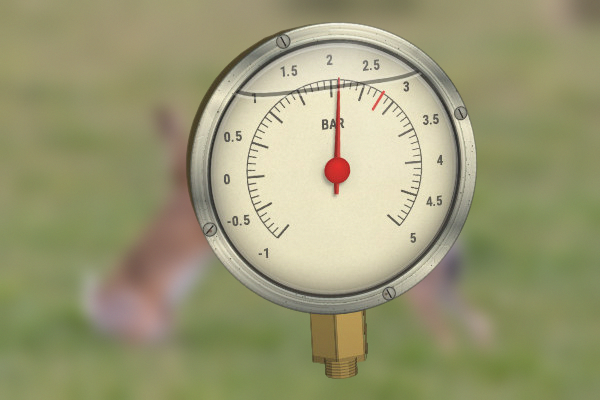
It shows 2.1 bar
